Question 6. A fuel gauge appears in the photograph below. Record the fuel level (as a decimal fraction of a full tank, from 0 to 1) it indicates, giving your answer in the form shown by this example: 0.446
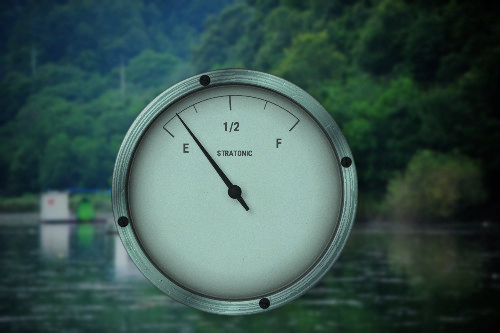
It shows 0.125
